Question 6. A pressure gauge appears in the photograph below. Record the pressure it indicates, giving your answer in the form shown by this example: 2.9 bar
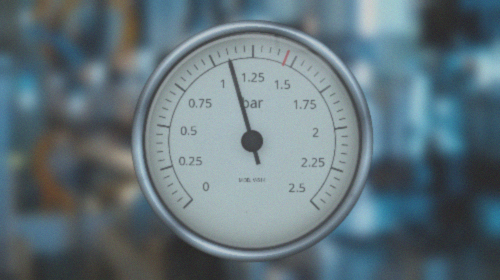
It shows 1.1 bar
